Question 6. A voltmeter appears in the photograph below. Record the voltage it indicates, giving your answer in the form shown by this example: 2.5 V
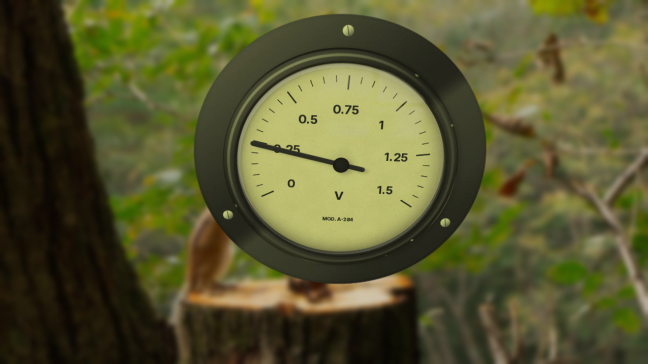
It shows 0.25 V
